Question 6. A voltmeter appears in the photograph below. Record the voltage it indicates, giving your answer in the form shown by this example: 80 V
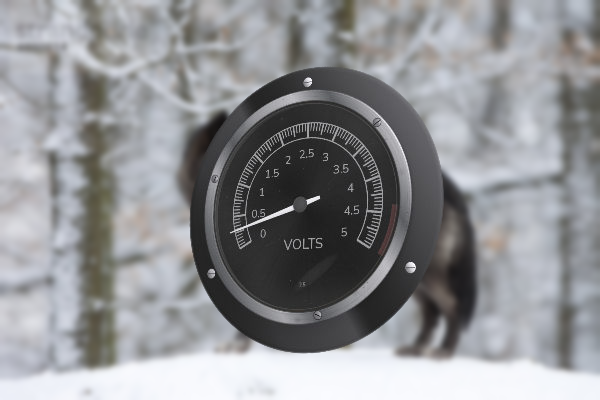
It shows 0.25 V
